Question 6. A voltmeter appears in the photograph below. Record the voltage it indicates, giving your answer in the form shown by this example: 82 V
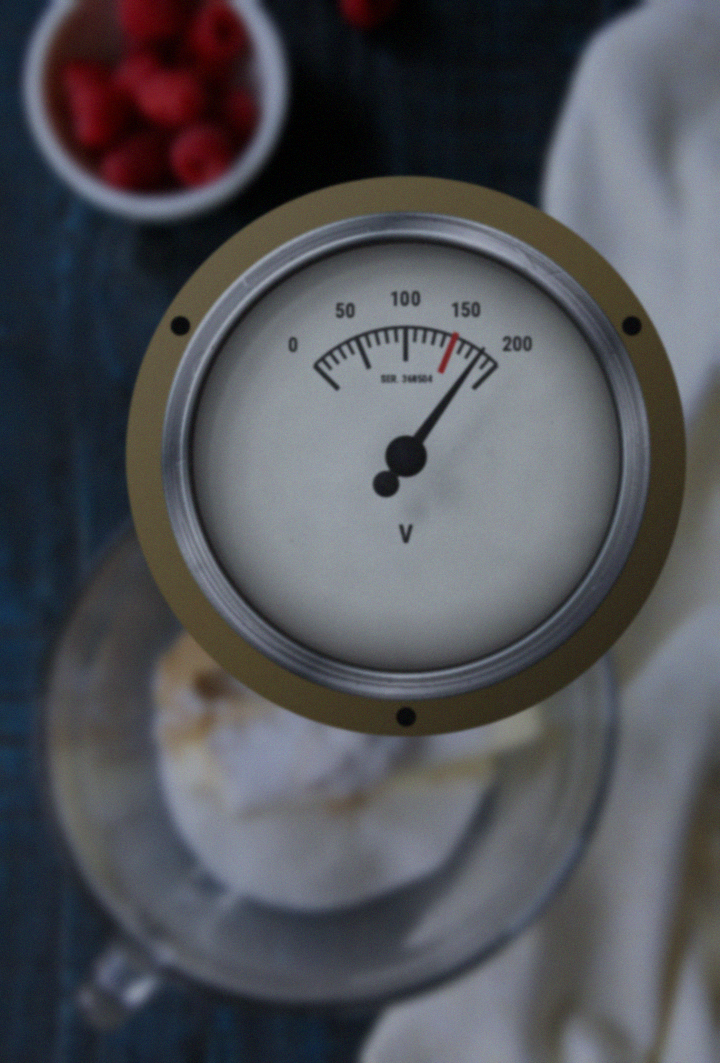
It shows 180 V
